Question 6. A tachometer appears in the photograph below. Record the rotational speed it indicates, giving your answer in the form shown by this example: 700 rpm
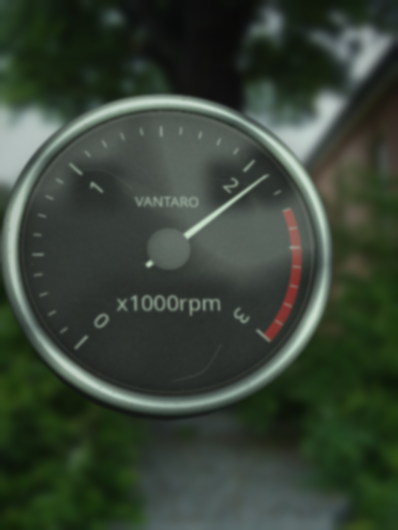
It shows 2100 rpm
